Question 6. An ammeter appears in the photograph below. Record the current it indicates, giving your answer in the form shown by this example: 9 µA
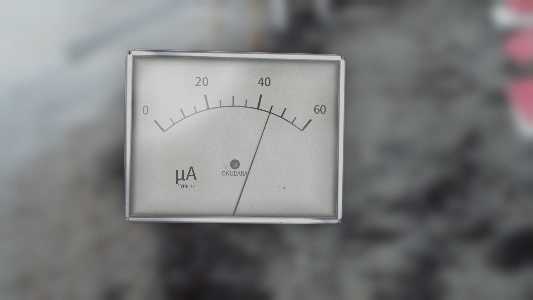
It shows 45 µA
